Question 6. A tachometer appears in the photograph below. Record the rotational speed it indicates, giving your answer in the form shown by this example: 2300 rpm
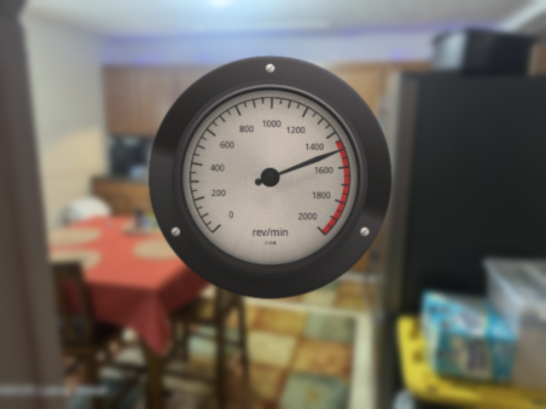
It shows 1500 rpm
